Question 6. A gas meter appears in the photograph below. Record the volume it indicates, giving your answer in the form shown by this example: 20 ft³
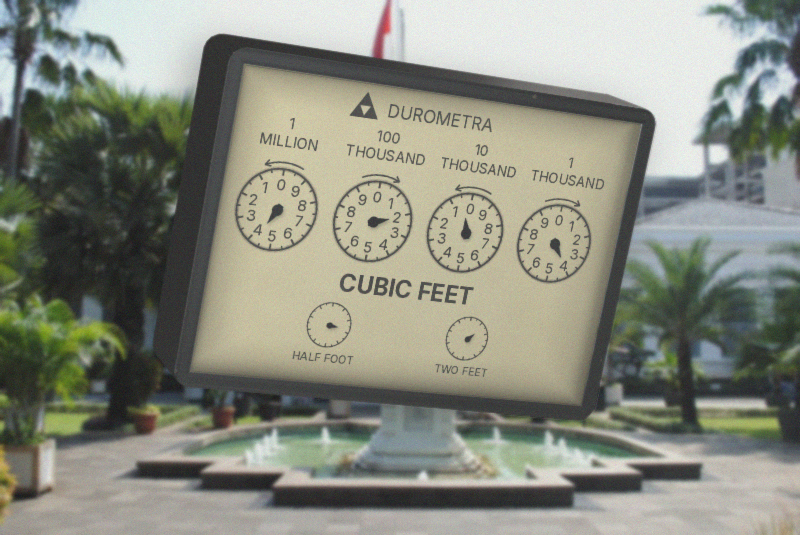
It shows 420400 ft³
